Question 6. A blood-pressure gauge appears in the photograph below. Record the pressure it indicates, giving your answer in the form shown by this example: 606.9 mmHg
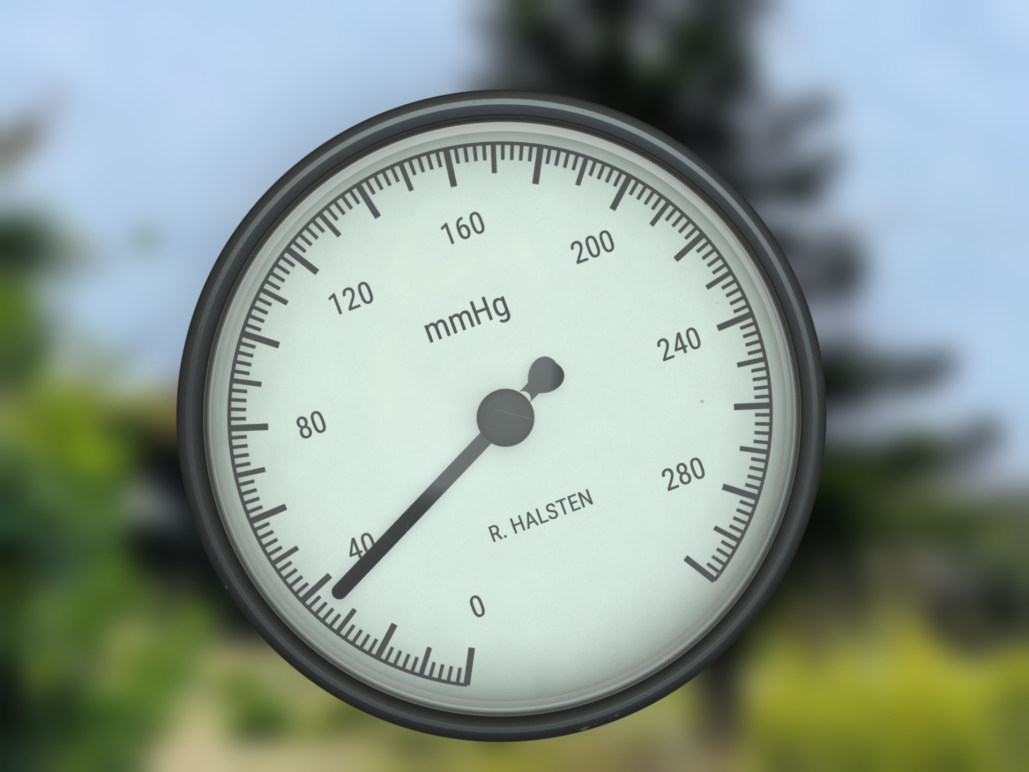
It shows 36 mmHg
